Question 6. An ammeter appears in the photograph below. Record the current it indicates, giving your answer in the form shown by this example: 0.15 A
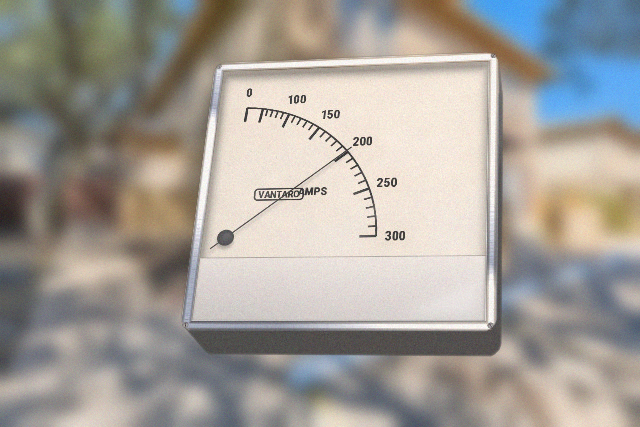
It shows 200 A
